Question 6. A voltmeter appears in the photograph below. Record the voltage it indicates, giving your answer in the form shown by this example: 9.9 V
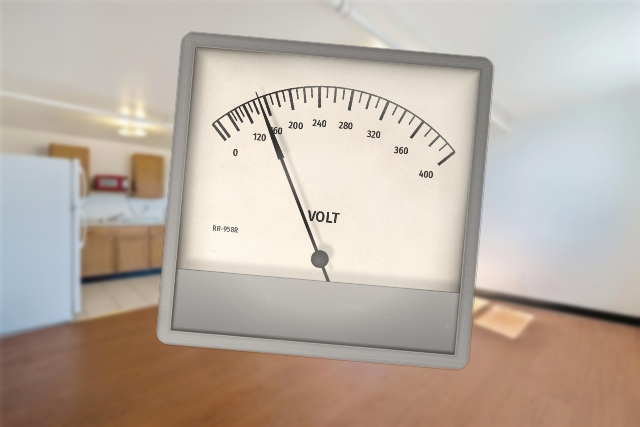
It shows 150 V
